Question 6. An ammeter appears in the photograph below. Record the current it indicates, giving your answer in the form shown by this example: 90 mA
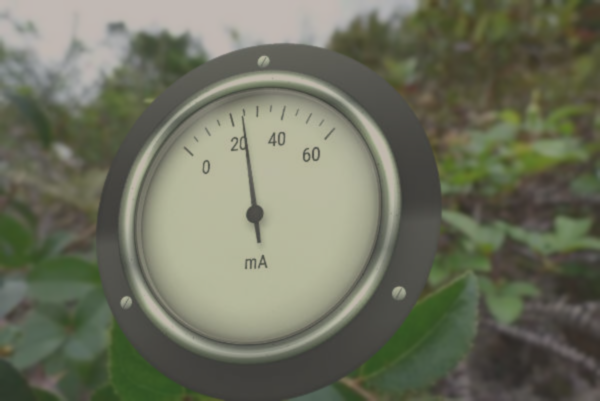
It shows 25 mA
